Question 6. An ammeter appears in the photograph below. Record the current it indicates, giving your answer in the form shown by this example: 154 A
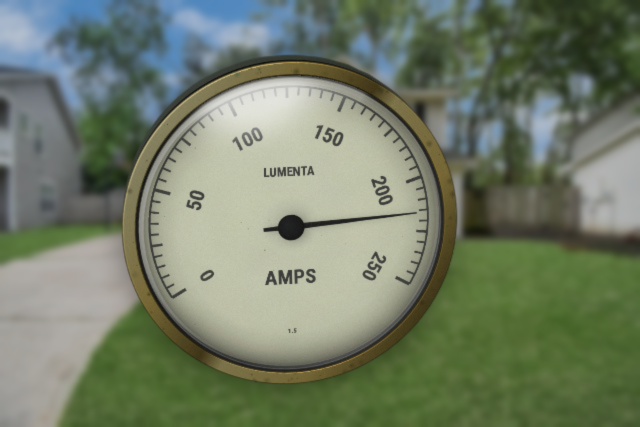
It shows 215 A
